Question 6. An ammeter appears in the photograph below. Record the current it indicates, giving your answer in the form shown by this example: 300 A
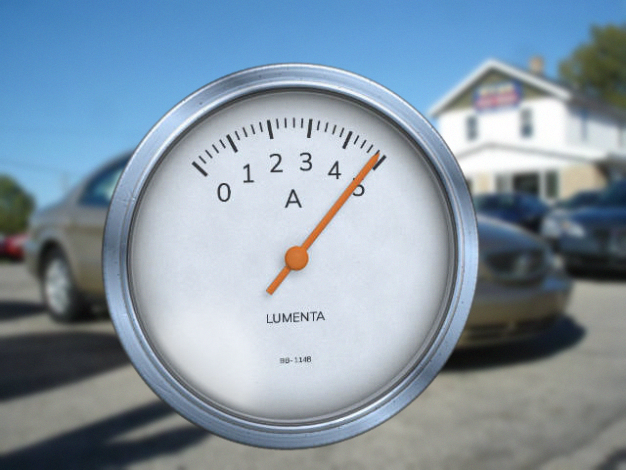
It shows 4.8 A
